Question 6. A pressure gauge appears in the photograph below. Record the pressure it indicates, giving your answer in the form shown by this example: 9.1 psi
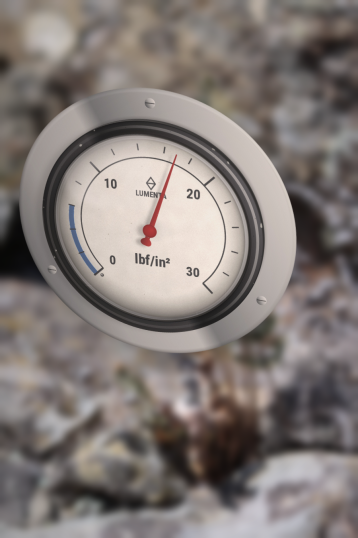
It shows 17 psi
